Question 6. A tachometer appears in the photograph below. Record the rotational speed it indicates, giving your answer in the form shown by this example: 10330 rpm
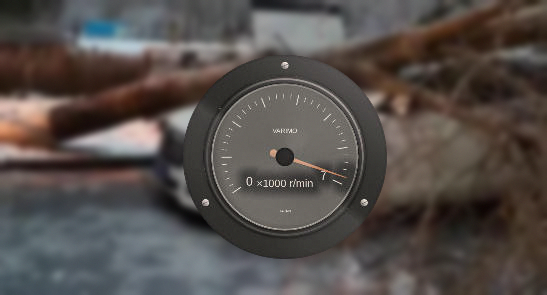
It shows 6800 rpm
